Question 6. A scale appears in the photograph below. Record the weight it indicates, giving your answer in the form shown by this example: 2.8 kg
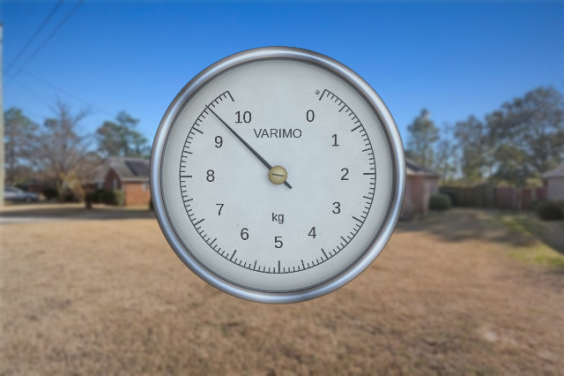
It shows 9.5 kg
